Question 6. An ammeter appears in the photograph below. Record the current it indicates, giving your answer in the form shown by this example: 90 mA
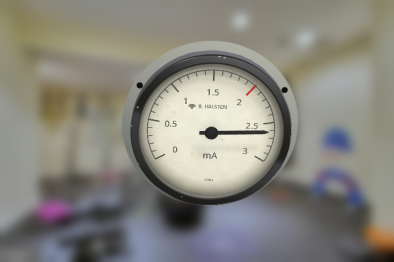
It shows 2.6 mA
